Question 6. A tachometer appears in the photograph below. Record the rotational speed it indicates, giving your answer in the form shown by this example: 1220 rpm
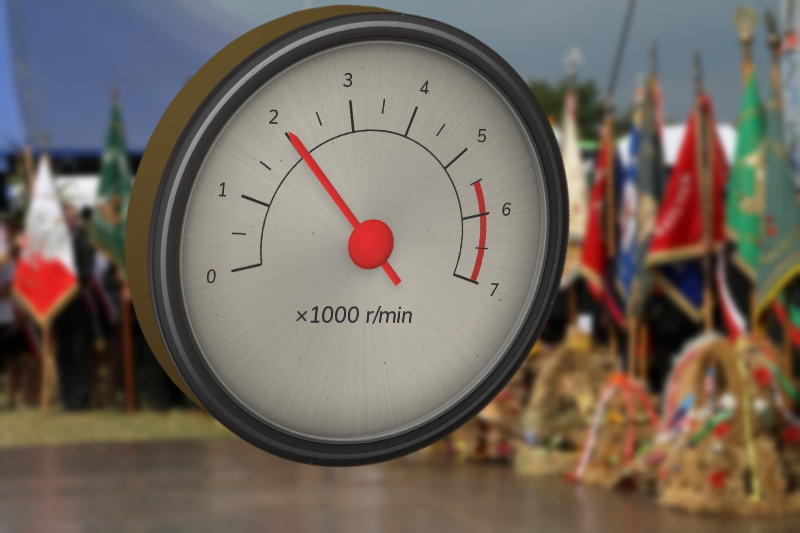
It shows 2000 rpm
